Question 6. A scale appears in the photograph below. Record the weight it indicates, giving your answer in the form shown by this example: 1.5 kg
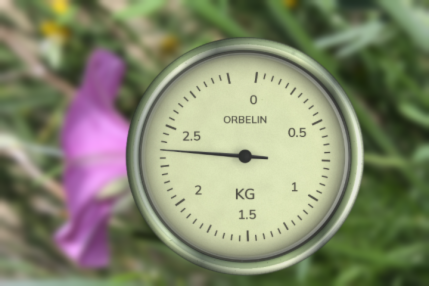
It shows 2.35 kg
